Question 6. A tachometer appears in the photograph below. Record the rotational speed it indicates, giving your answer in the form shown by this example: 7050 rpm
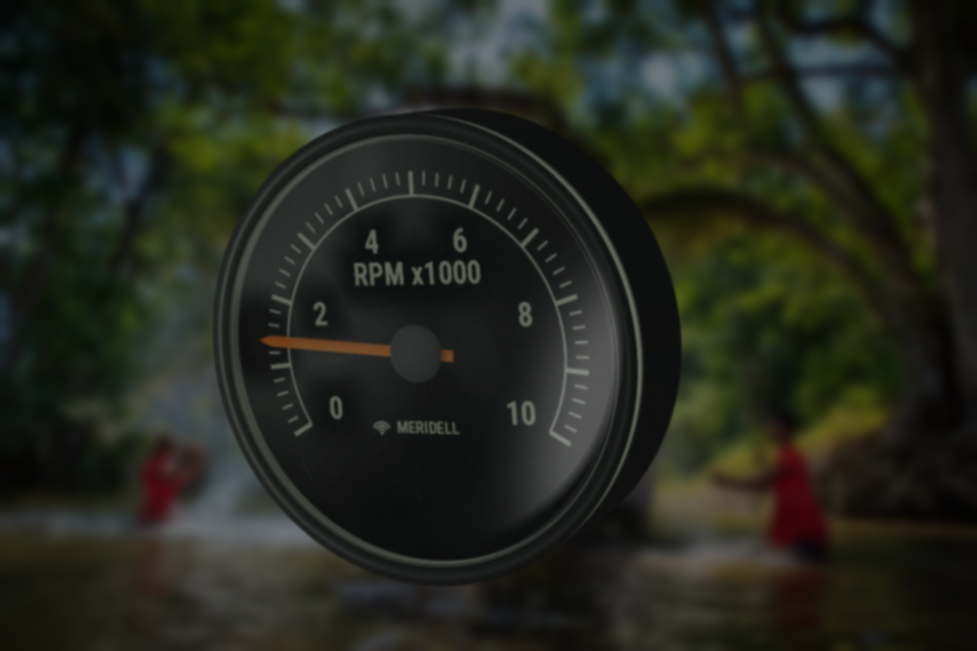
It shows 1400 rpm
